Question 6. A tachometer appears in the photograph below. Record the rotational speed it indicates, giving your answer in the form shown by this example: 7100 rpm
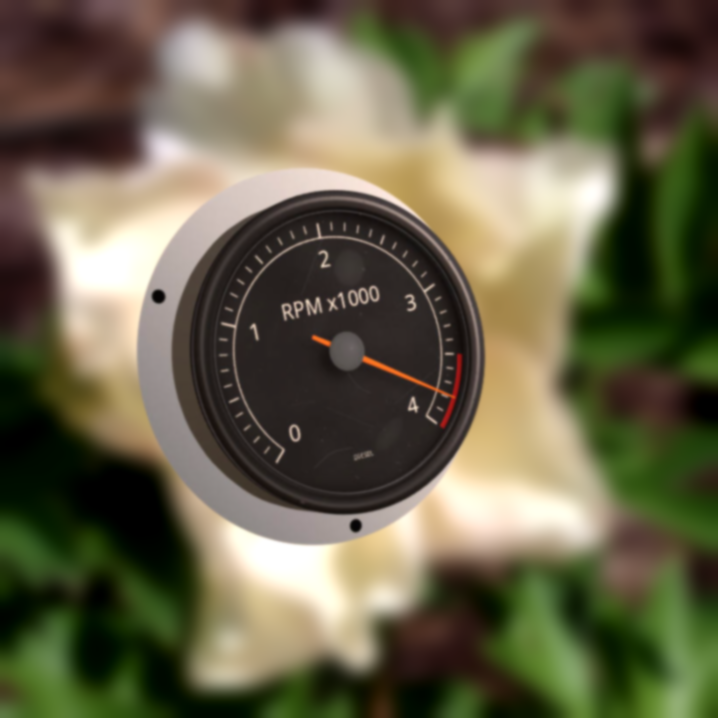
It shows 3800 rpm
